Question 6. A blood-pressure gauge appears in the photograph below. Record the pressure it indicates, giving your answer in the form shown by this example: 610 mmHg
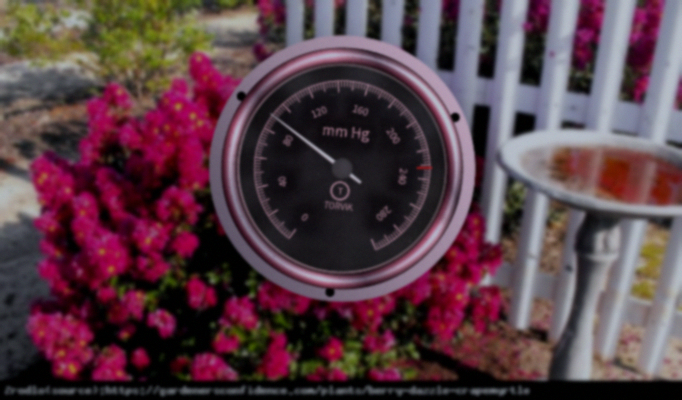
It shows 90 mmHg
